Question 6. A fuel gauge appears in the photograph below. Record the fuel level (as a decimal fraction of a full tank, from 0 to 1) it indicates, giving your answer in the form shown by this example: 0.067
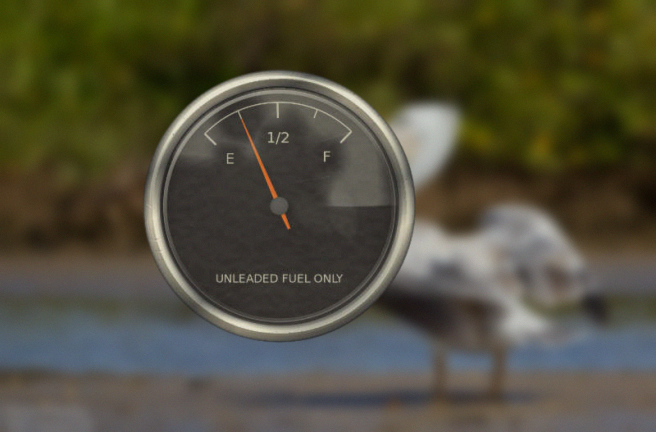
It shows 0.25
